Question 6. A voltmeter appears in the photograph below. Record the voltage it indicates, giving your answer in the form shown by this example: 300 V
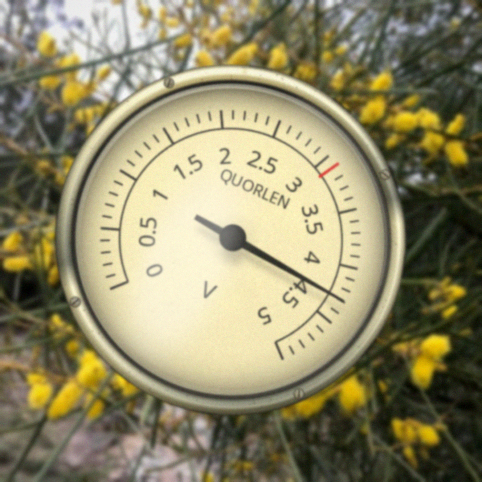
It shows 4.3 V
